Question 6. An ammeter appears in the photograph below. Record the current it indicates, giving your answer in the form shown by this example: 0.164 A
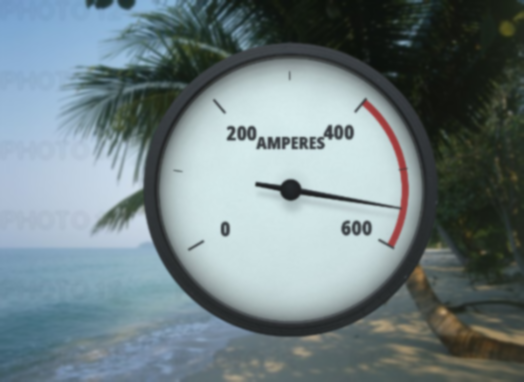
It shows 550 A
